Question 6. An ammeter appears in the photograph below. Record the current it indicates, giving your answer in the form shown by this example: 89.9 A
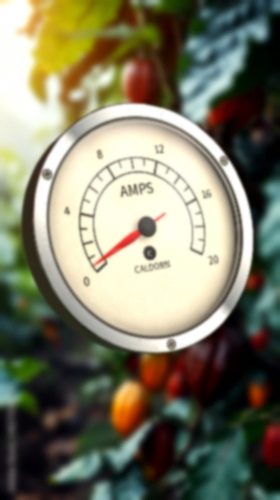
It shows 0.5 A
